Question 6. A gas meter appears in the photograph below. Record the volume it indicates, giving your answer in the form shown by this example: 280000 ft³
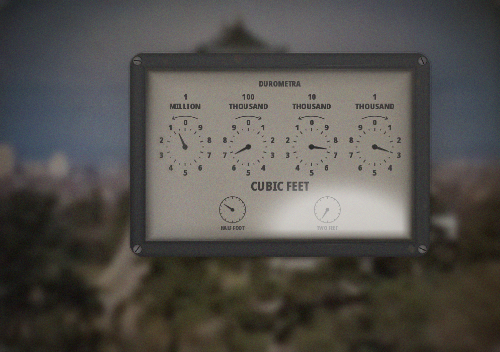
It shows 67300 ft³
